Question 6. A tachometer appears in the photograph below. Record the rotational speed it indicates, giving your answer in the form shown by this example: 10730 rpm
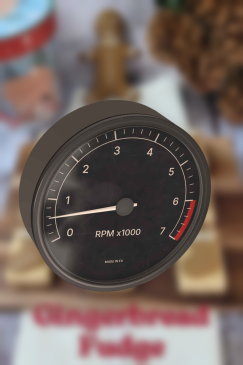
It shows 600 rpm
